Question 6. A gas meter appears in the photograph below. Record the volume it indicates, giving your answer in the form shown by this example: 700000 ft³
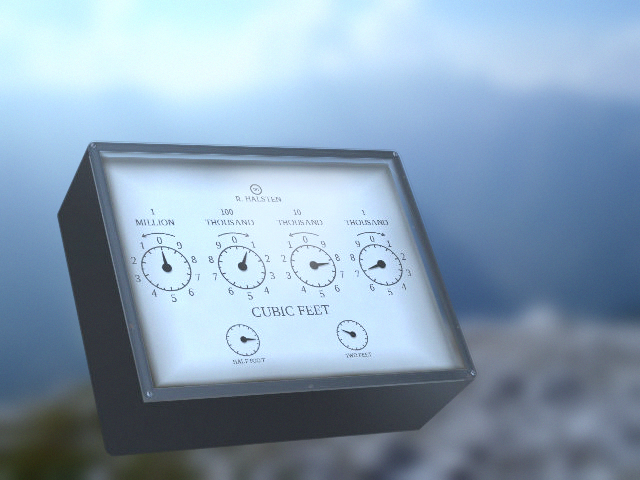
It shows 7700 ft³
